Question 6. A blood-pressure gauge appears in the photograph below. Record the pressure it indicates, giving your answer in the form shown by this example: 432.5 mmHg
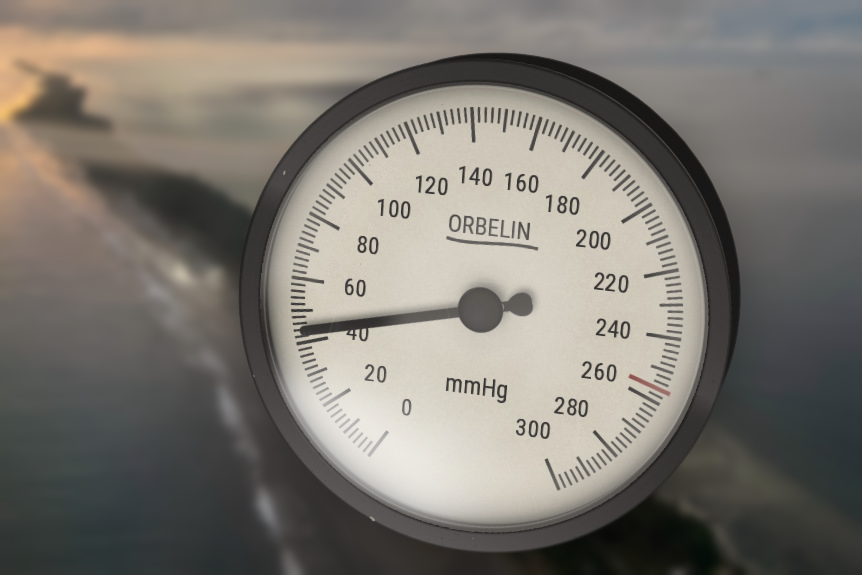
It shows 44 mmHg
